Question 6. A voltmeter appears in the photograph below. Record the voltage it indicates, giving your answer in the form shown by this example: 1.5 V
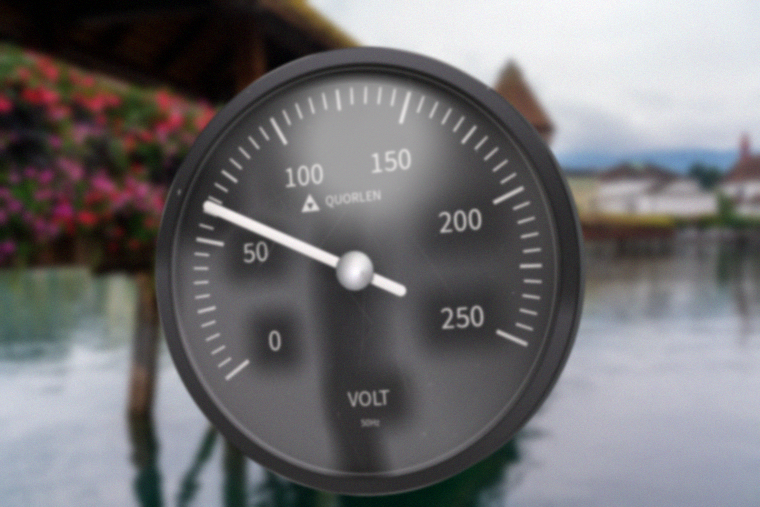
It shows 62.5 V
